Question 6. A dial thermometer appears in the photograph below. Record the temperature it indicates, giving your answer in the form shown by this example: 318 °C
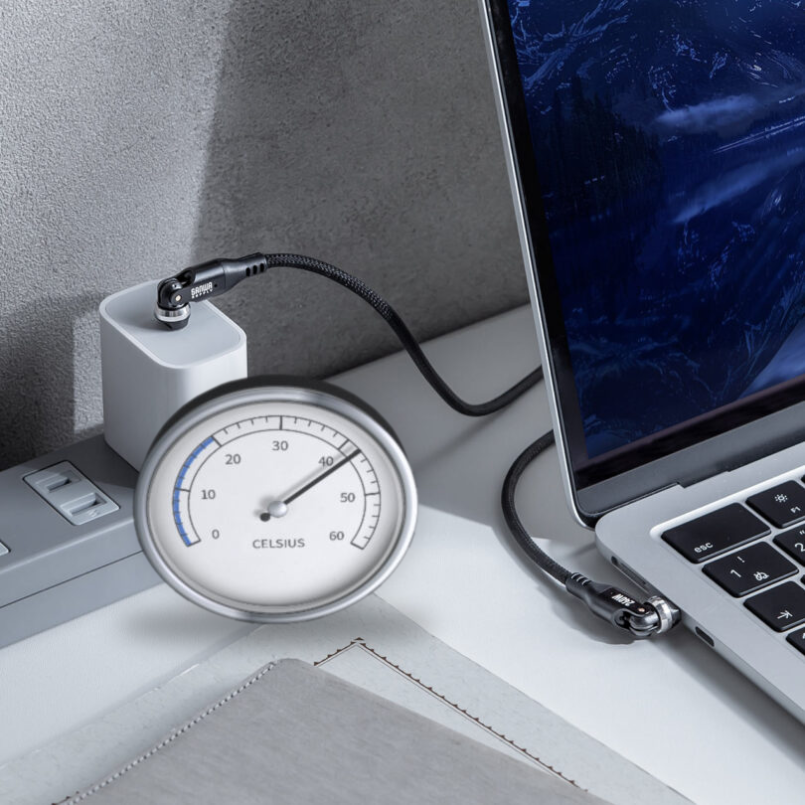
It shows 42 °C
